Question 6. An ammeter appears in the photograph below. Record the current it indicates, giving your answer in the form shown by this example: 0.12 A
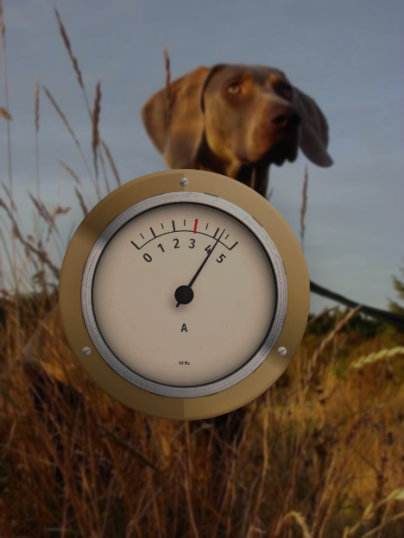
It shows 4.25 A
